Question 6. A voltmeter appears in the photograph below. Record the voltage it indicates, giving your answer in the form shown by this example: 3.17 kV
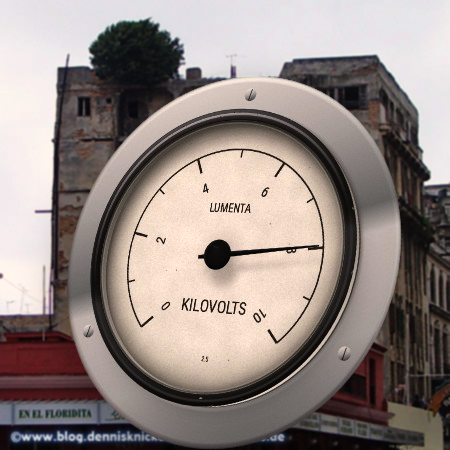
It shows 8 kV
